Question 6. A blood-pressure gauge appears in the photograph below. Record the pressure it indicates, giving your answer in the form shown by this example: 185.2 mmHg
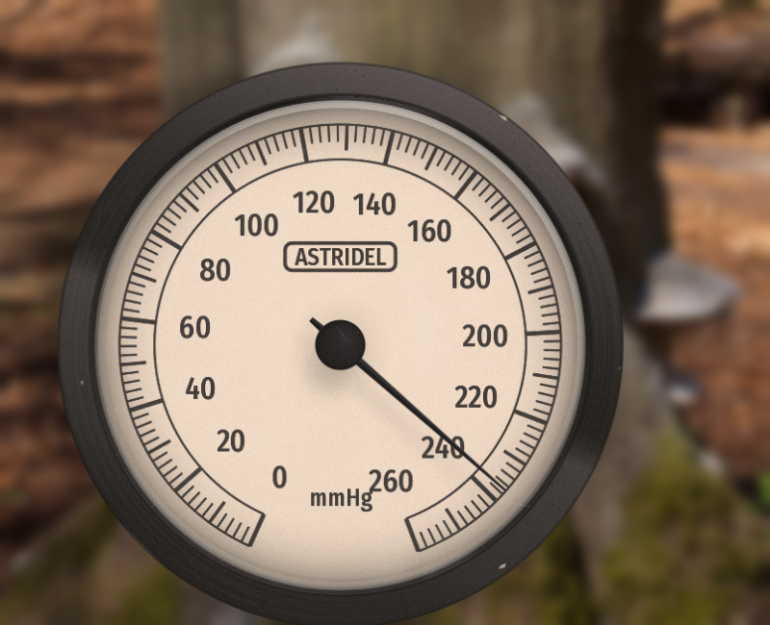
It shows 237 mmHg
